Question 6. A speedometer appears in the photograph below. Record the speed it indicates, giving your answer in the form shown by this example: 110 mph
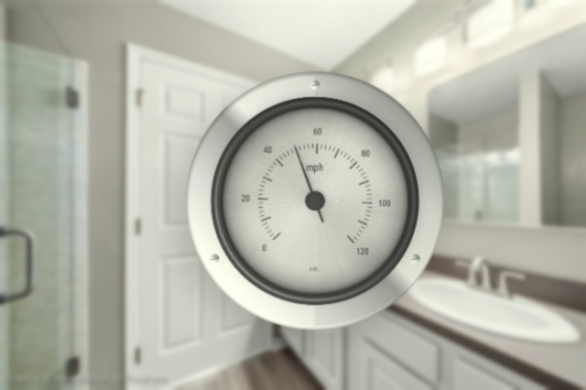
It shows 50 mph
